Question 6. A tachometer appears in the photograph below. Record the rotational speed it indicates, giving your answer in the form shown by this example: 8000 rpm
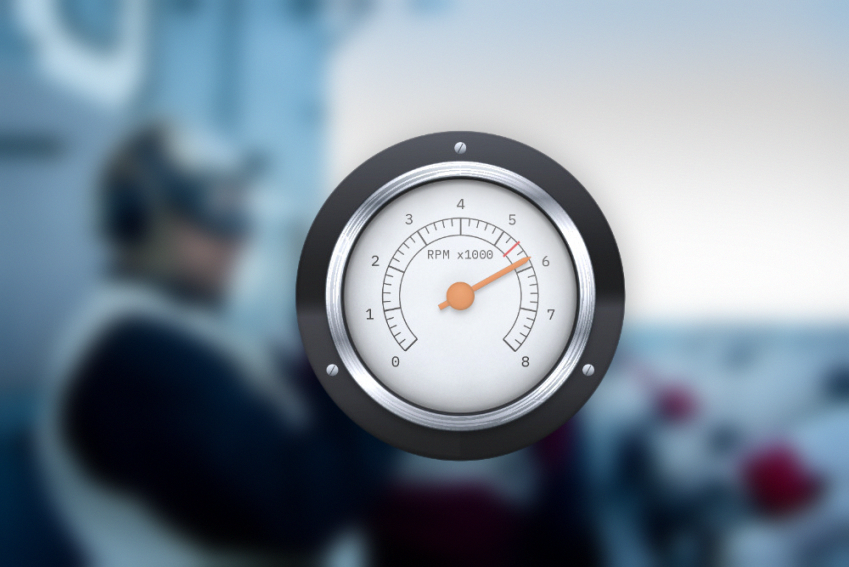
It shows 5800 rpm
